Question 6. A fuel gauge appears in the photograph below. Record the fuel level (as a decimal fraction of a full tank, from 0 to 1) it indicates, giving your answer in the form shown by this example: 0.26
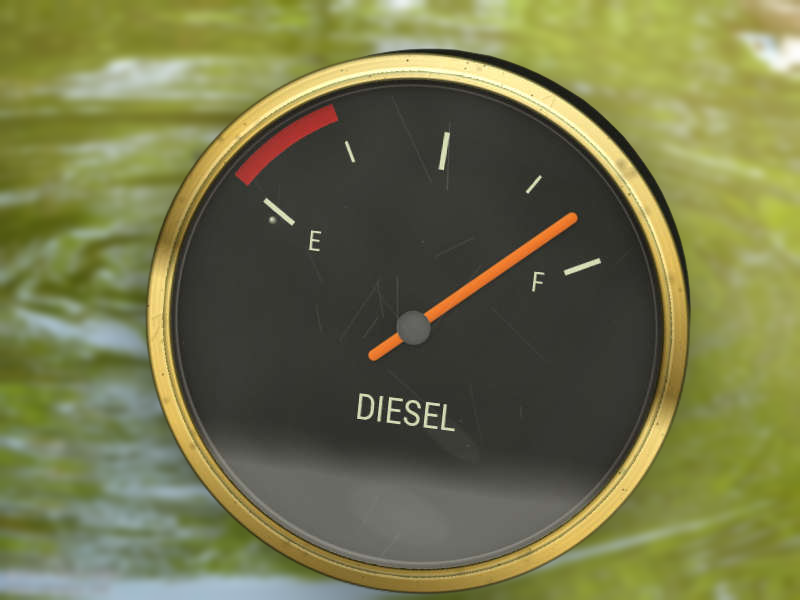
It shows 0.875
